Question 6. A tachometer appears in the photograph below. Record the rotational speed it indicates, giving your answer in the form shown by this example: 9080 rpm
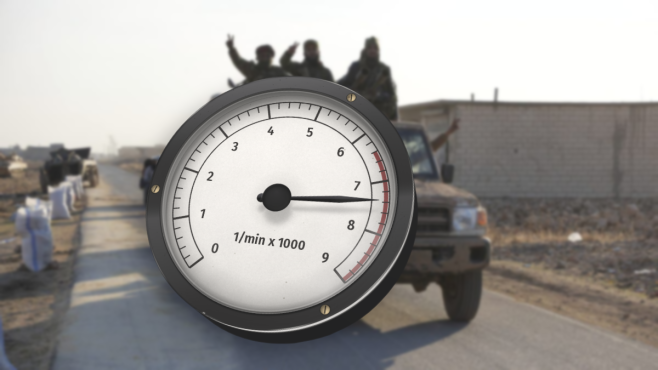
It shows 7400 rpm
